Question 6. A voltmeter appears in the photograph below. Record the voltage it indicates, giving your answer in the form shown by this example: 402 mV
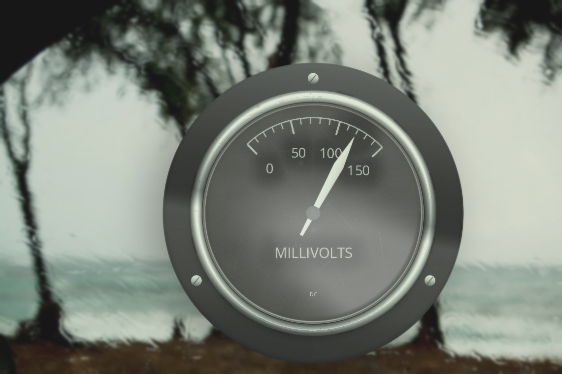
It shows 120 mV
